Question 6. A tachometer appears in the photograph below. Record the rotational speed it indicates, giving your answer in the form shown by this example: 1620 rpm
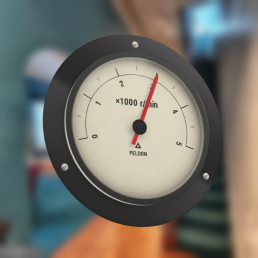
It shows 3000 rpm
